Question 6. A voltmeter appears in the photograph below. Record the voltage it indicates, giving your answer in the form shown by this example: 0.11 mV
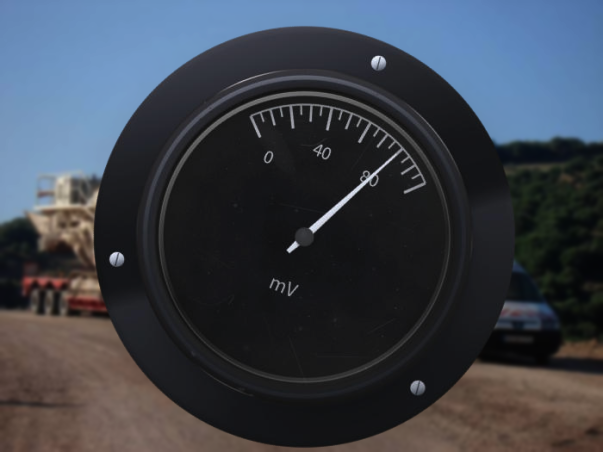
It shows 80 mV
